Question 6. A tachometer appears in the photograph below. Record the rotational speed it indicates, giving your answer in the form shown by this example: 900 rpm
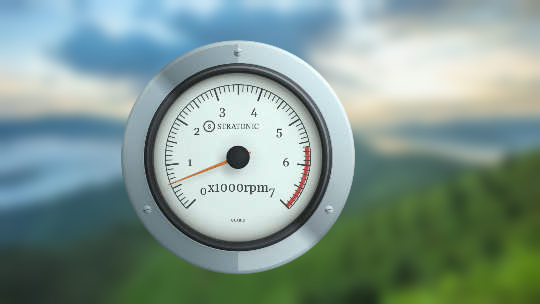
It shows 600 rpm
